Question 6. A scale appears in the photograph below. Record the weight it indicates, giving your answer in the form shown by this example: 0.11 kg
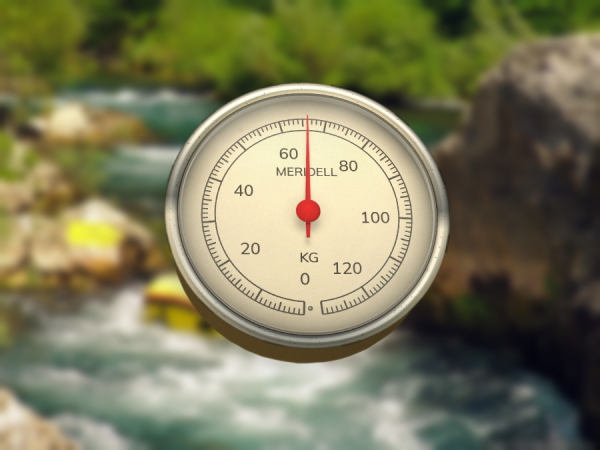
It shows 66 kg
